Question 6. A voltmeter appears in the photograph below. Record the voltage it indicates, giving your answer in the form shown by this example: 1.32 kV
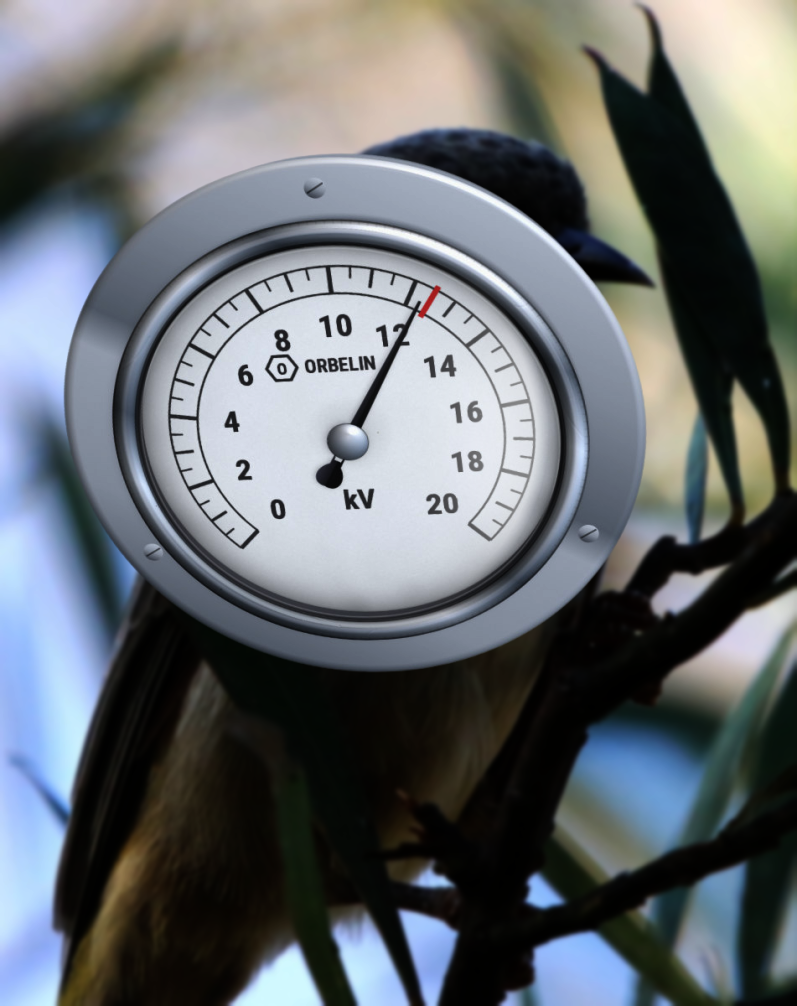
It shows 12.25 kV
